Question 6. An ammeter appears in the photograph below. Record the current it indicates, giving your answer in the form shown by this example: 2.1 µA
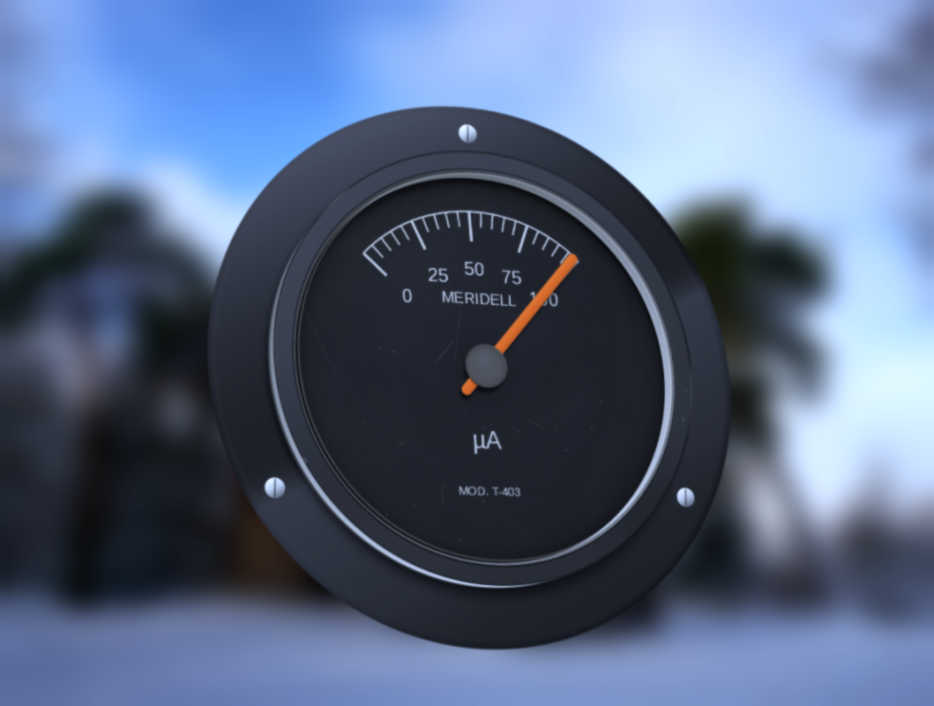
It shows 97.5 µA
